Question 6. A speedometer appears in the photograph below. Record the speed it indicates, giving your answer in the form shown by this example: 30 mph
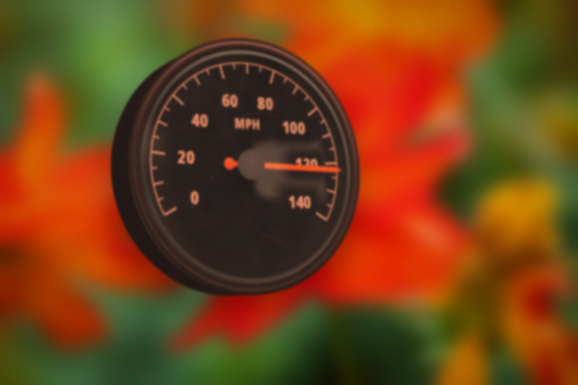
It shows 122.5 mph
